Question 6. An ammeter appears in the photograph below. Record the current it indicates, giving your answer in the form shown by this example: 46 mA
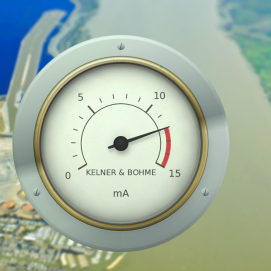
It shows 12 mA
